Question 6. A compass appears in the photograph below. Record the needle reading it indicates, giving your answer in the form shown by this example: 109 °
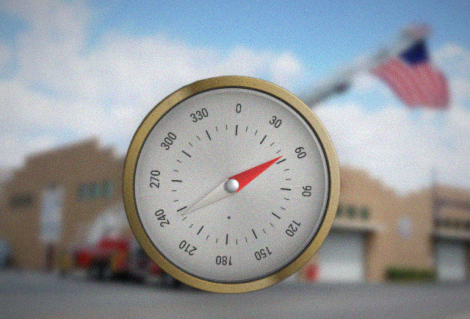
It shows 55 °
